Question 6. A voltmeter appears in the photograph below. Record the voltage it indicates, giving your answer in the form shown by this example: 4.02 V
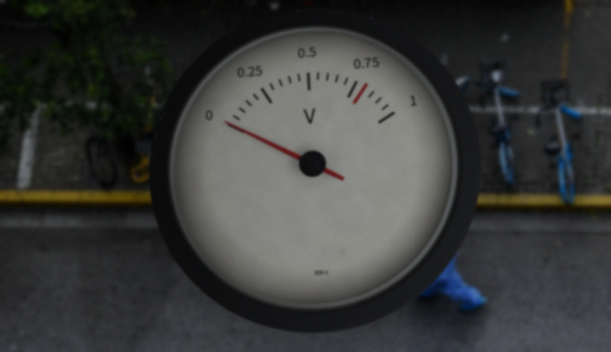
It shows 0 V
